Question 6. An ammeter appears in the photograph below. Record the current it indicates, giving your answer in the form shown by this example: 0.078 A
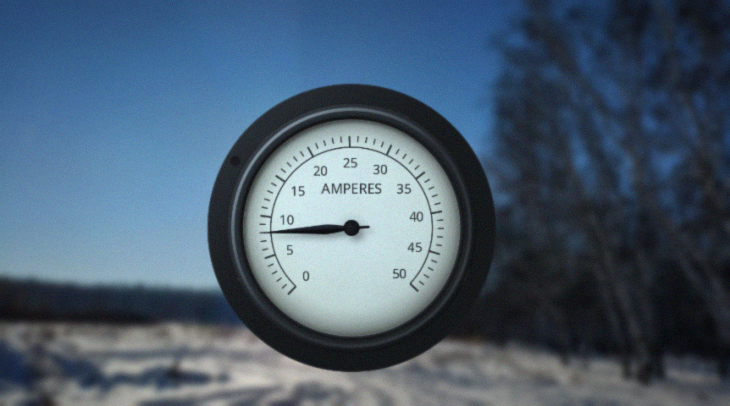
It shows 8 A
